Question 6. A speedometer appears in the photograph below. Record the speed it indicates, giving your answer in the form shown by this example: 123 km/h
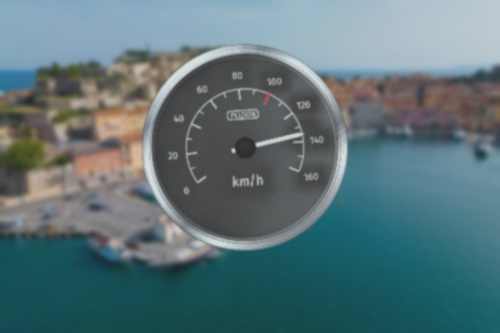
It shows 135 km/h
